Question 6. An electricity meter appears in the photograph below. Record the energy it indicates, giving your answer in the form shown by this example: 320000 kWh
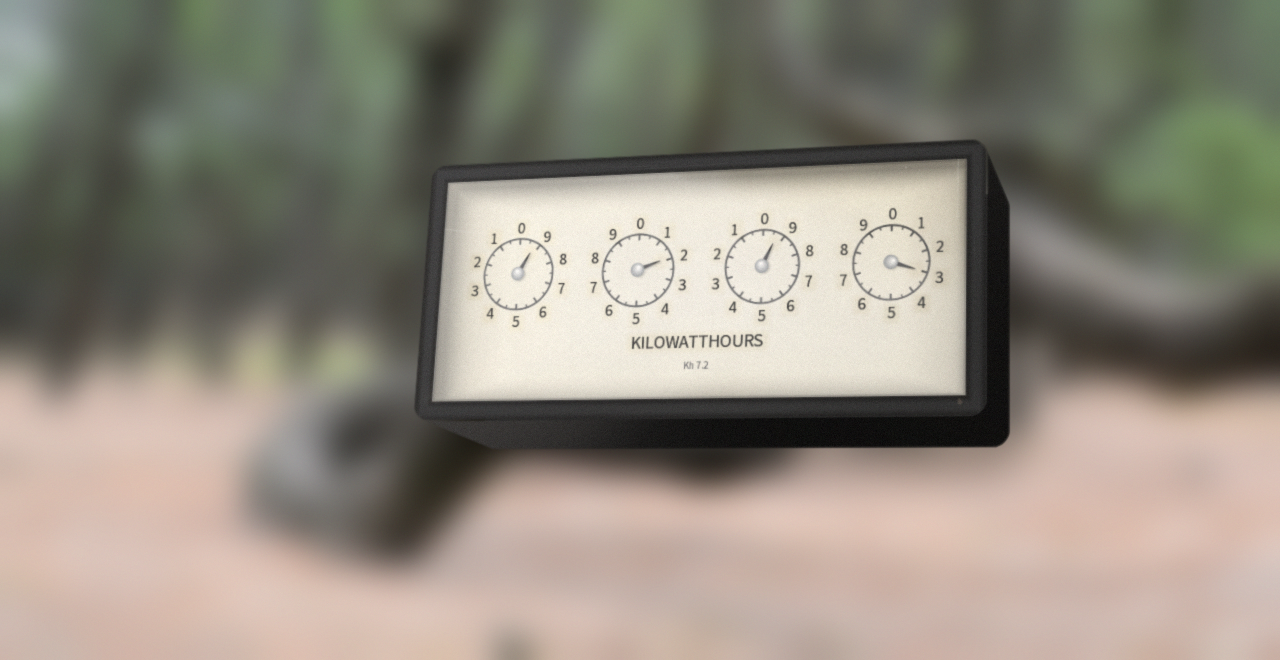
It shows 9193 kWh
